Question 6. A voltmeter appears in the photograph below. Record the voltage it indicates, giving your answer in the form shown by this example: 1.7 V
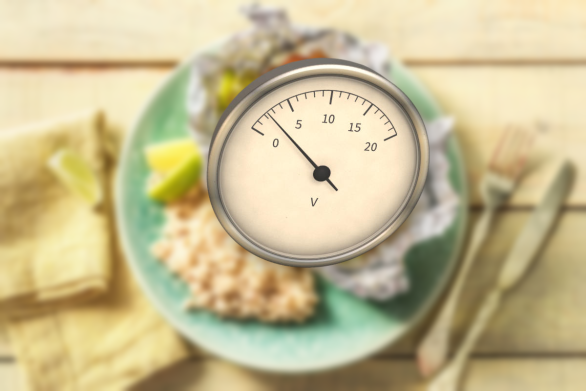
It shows 2.5 V
